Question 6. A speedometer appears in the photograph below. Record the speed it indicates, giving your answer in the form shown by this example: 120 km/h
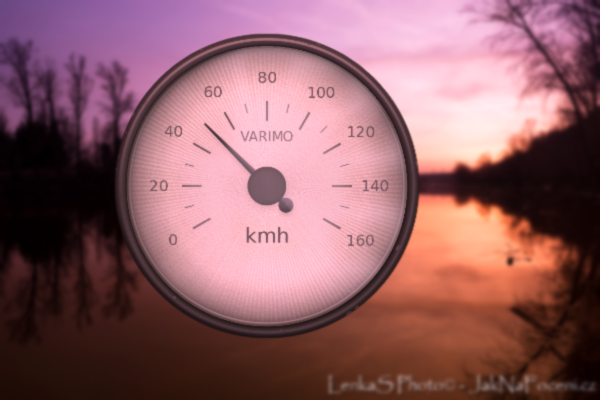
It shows 50 km/h
